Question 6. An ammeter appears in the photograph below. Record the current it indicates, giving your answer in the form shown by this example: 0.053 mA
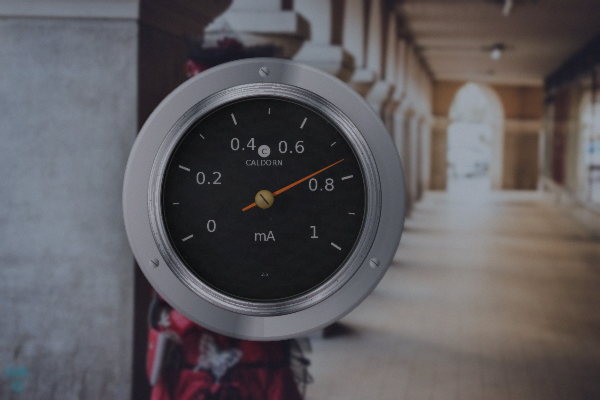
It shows 0.75 mA
